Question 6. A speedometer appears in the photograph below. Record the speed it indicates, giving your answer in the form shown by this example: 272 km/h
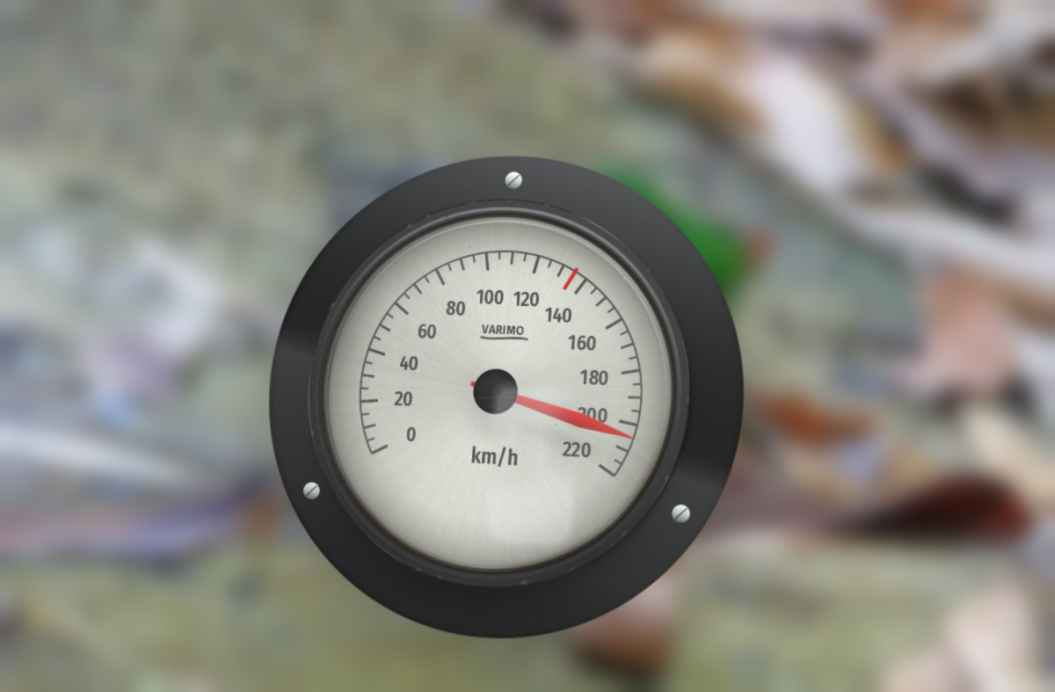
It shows 205 km/h
